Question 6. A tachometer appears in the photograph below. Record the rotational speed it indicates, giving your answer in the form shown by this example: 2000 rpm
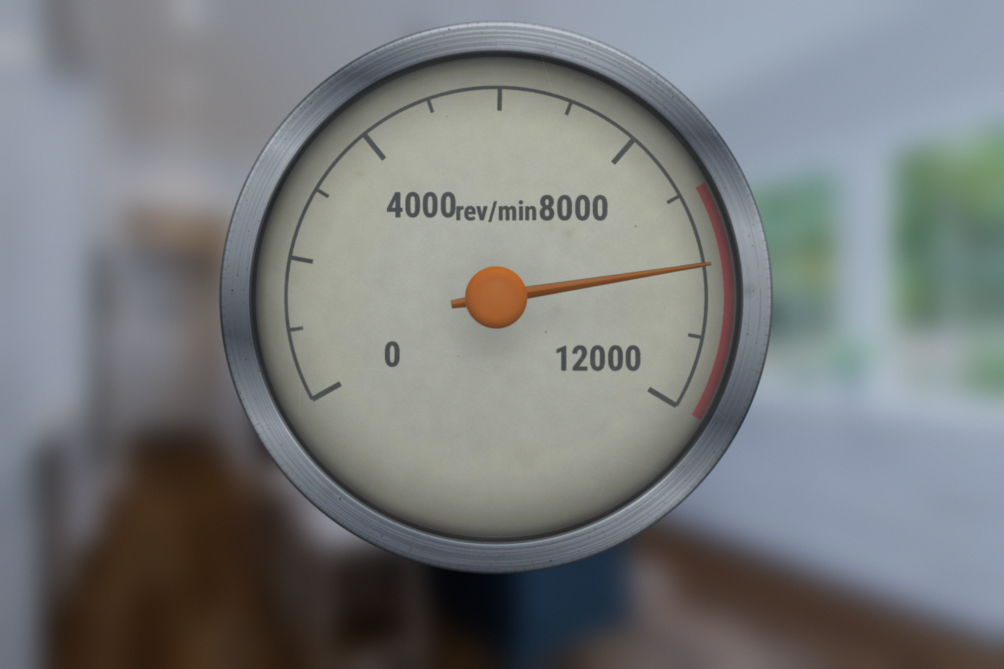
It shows 10000 rpm
